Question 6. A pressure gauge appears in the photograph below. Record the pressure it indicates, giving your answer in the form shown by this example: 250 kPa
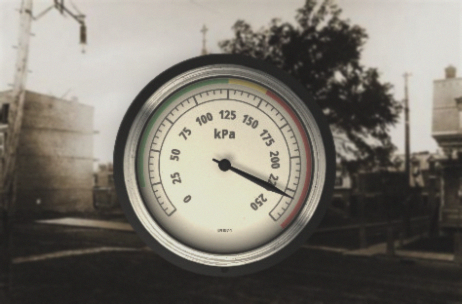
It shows 230 kPa
